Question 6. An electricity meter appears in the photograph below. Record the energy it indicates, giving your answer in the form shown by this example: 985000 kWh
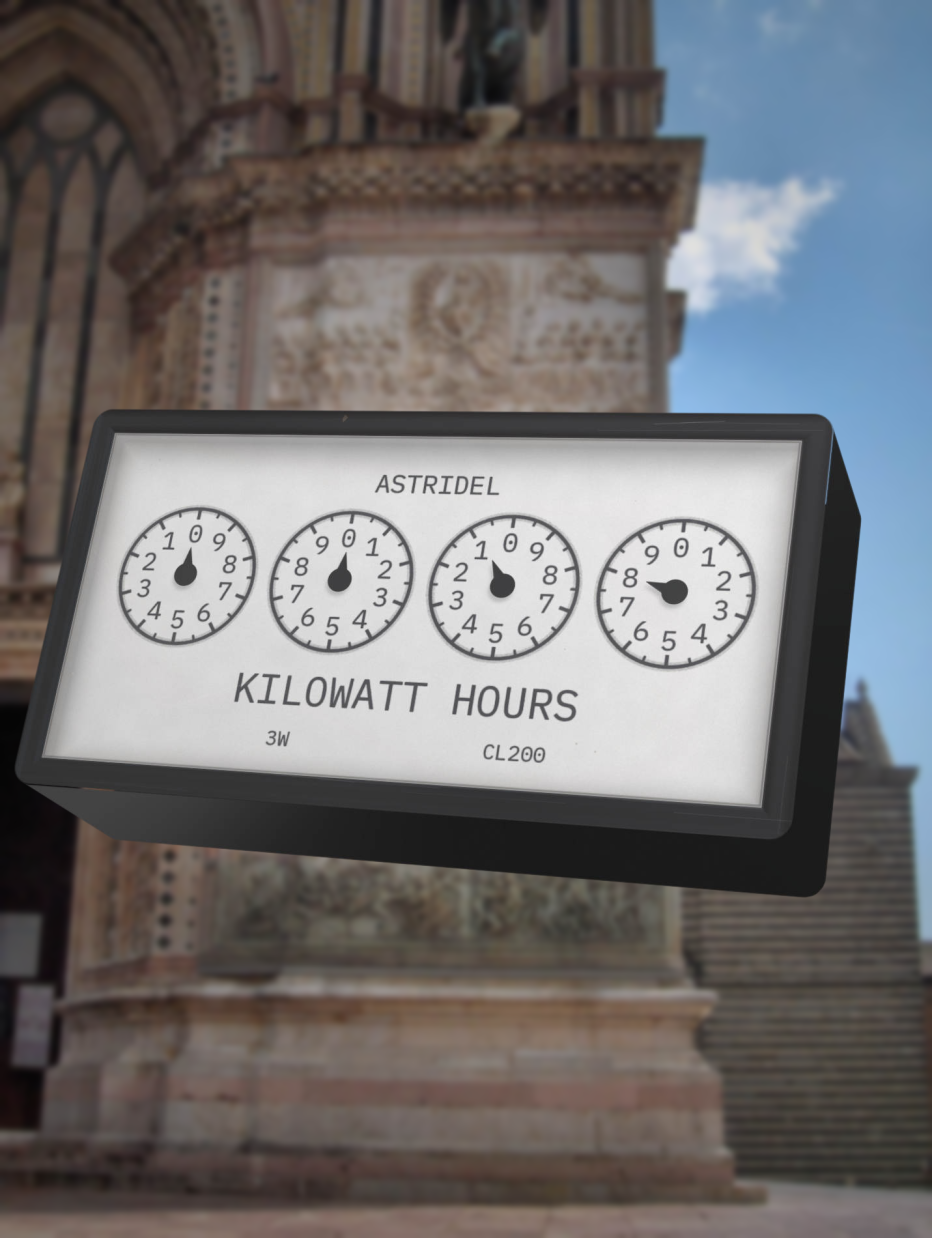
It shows 8 kWh
